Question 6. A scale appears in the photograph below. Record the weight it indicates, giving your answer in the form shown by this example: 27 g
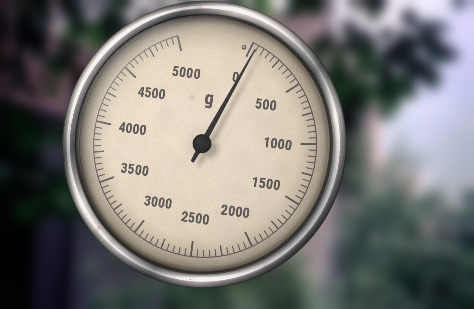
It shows 50 g
